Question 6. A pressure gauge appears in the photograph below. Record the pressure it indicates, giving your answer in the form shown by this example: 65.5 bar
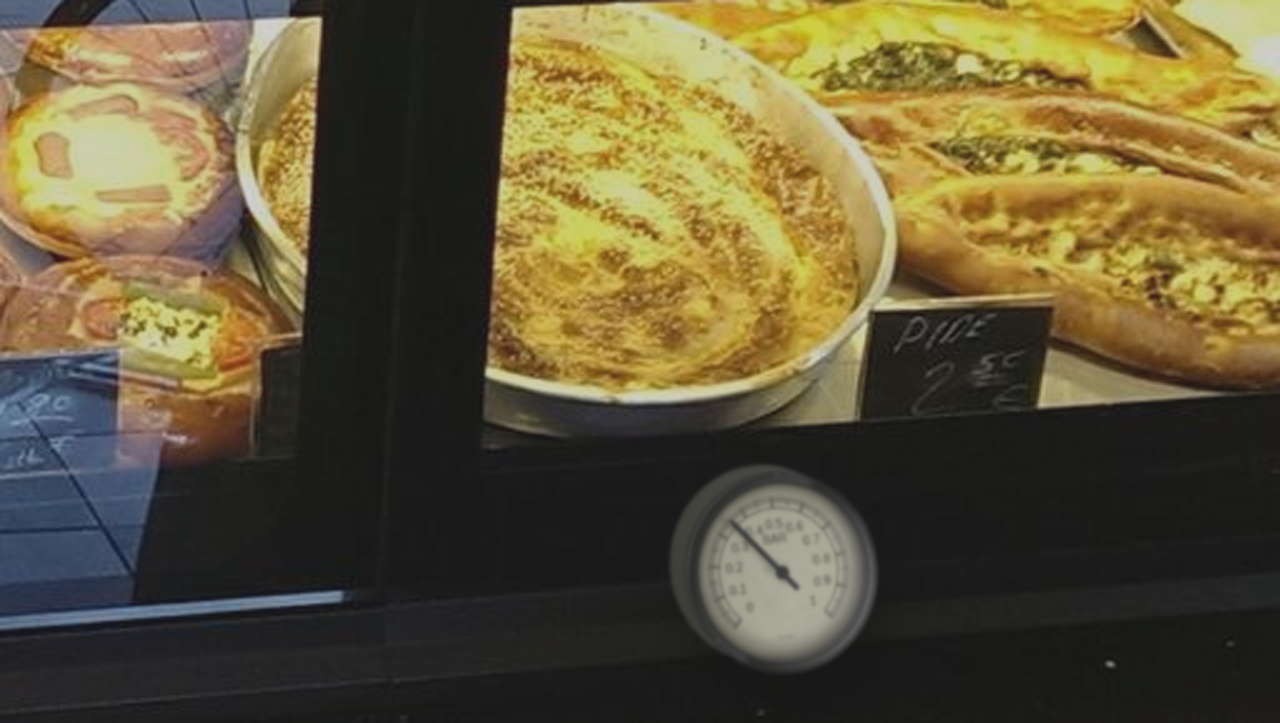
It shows 0.35 bar
